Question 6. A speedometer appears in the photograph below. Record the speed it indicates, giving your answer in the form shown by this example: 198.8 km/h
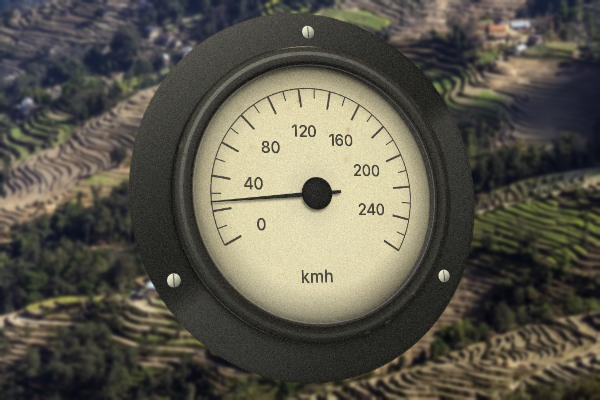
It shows 25 km/h
